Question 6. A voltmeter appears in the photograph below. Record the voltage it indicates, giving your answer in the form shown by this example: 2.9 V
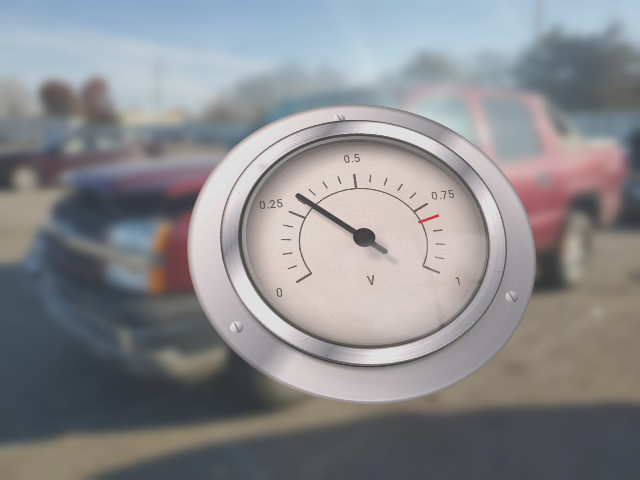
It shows 0.3 V
